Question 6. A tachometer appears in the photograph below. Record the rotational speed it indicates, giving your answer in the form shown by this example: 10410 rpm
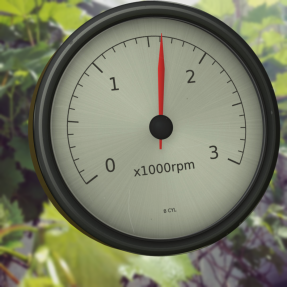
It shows 1600 rpm
